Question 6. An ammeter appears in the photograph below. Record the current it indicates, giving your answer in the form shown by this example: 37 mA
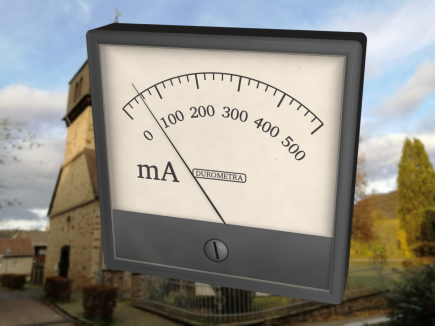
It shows 60 mA
